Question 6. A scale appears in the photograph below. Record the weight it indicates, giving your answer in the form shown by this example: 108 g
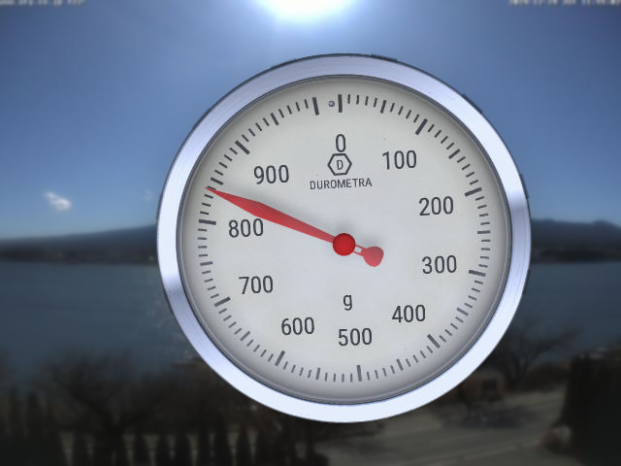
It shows 840 g
